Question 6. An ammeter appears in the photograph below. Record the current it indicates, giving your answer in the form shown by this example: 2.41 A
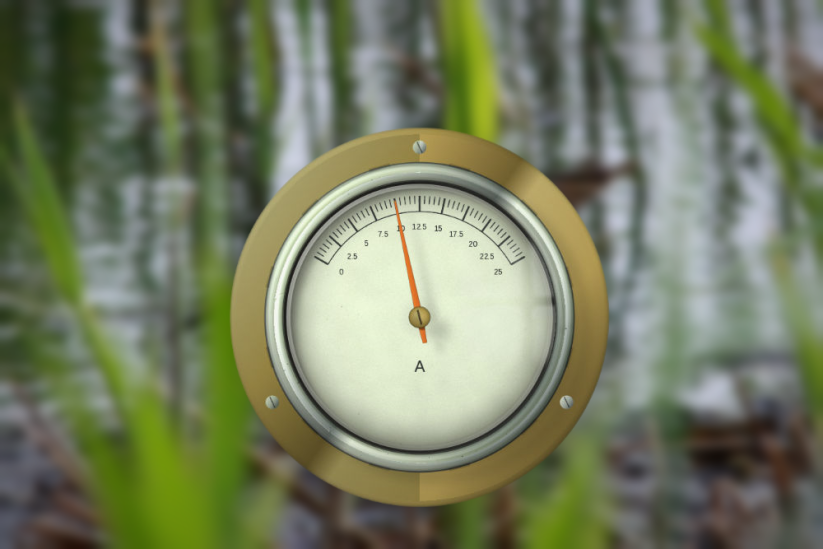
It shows 10 A
